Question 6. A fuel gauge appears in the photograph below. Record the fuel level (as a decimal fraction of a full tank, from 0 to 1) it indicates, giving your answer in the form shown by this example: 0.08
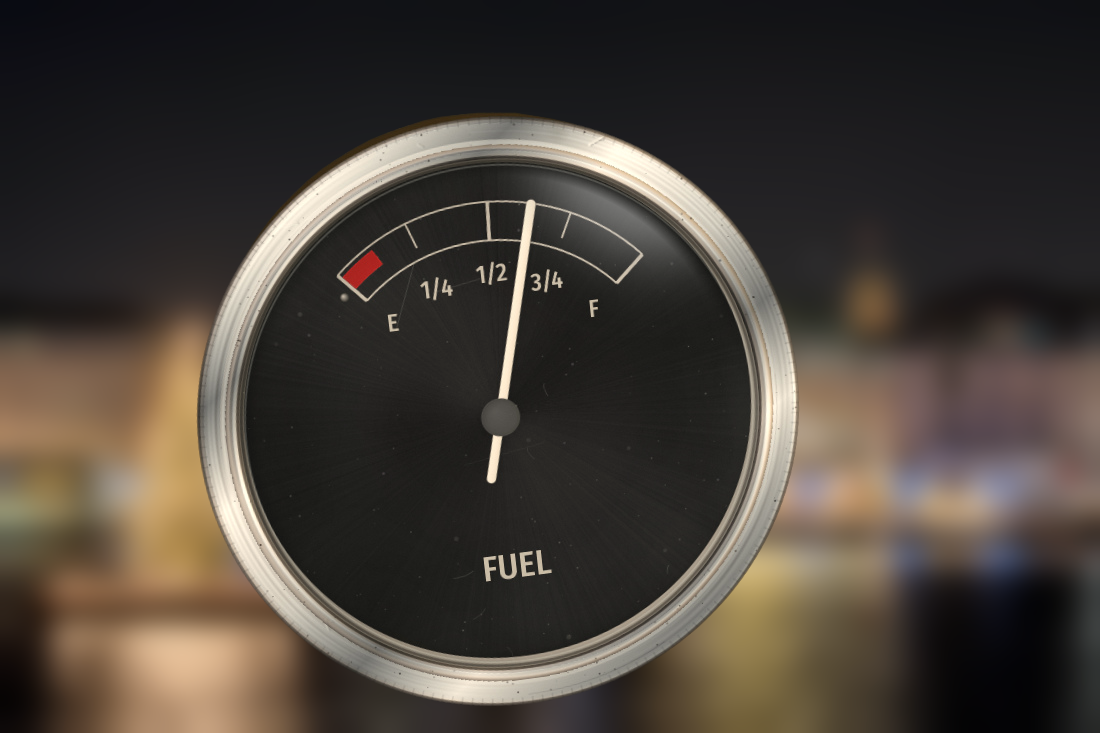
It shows 0.625
